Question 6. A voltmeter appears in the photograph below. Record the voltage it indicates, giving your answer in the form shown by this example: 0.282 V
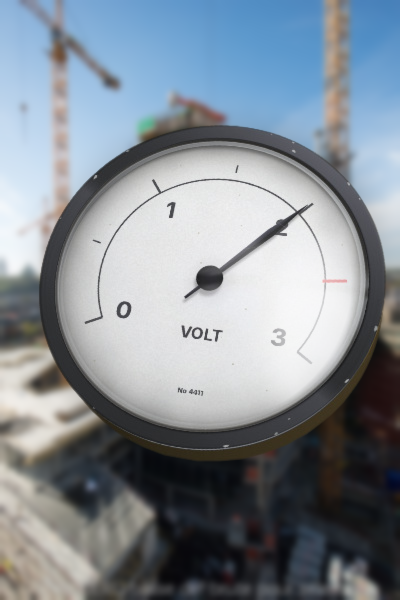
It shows 2 V
